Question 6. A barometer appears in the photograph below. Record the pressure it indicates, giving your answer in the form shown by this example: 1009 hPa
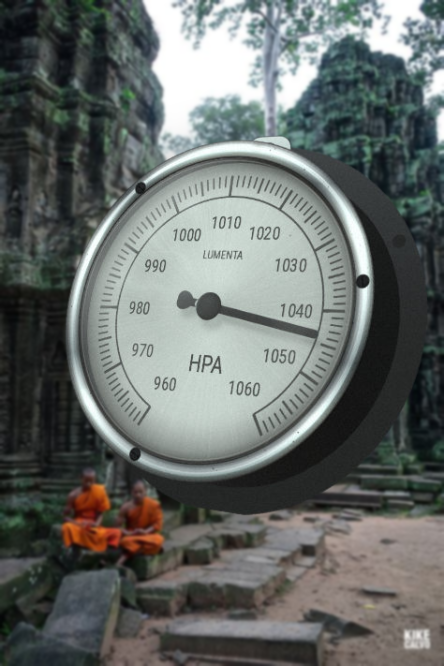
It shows 1044 hPa
